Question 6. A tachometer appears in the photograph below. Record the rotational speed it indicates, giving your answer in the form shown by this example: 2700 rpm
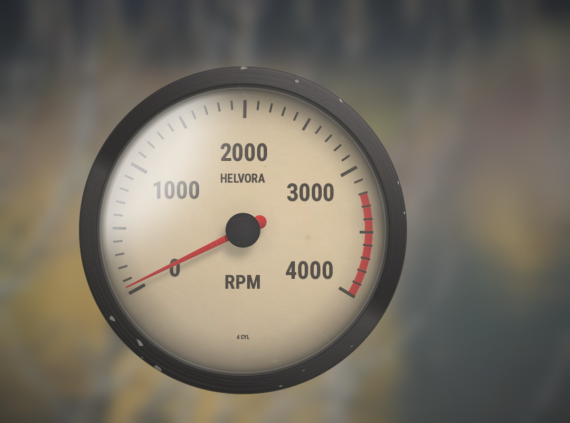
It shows 50 rpm
